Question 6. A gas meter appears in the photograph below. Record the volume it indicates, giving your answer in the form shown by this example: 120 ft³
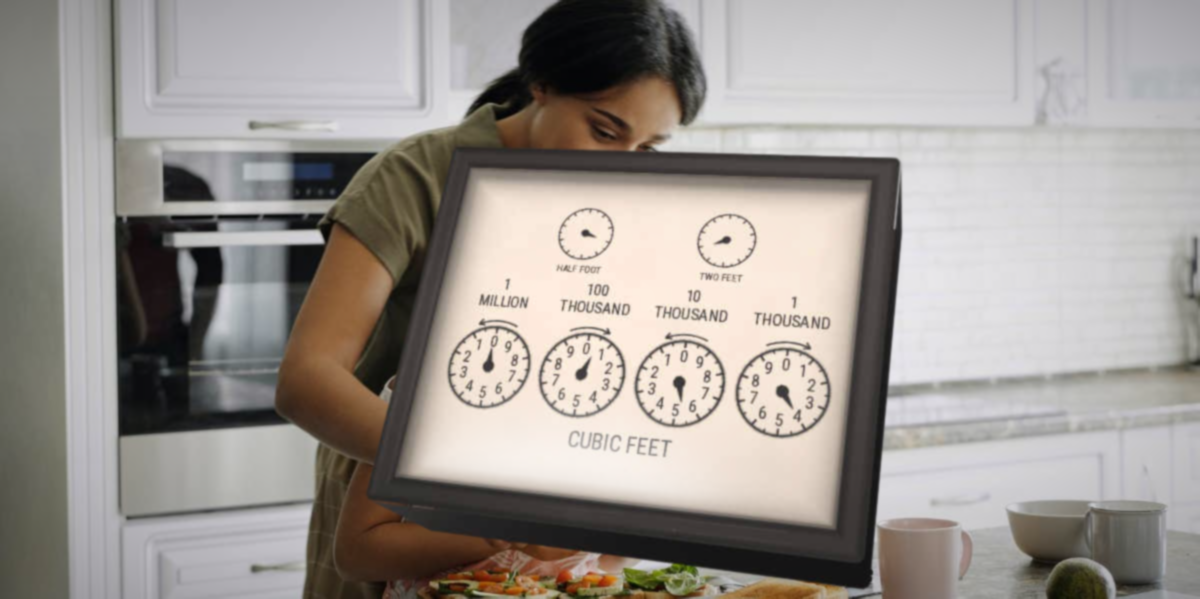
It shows 5400 ft³
